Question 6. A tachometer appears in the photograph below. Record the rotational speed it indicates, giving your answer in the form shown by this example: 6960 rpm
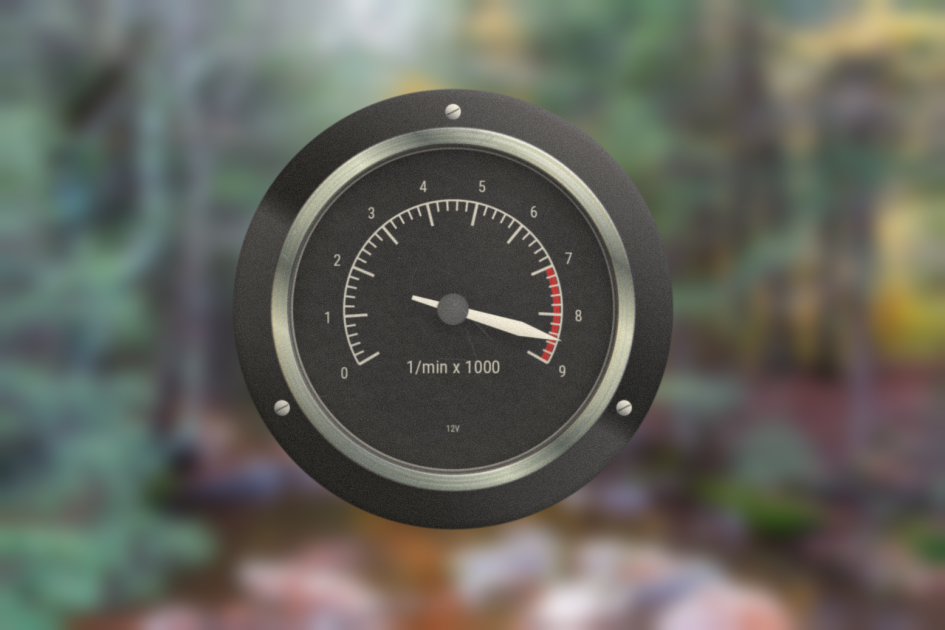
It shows 8500 rpm
